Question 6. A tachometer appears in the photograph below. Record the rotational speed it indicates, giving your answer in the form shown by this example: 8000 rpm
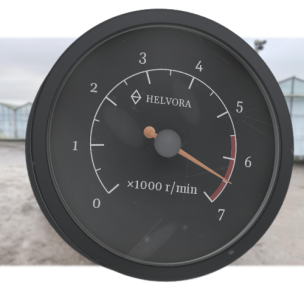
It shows 6500 rpm
